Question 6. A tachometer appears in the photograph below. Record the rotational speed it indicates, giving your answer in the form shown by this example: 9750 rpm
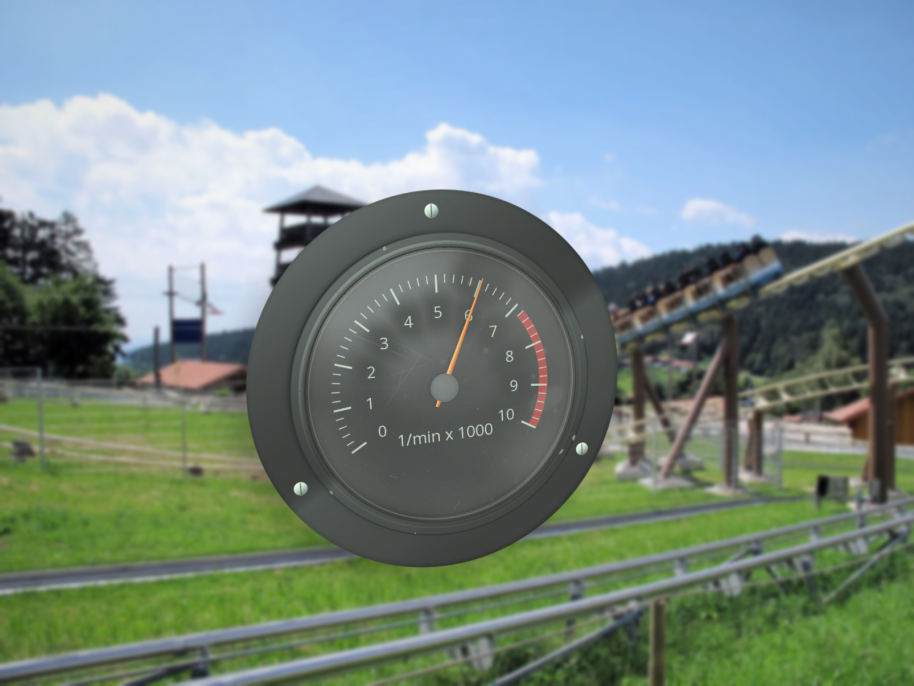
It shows 6000 rpm
